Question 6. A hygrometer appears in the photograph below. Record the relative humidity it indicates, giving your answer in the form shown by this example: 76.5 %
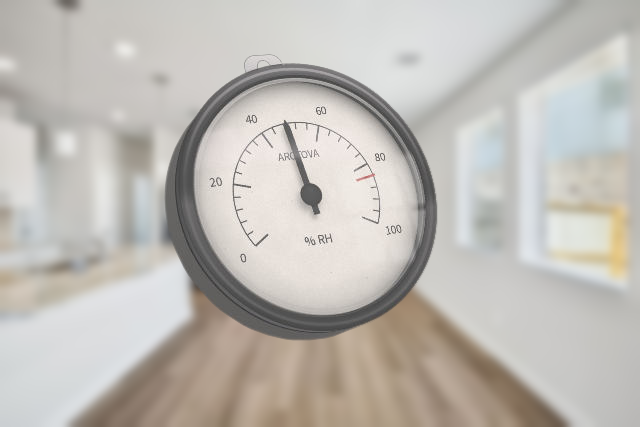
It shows 48 %
